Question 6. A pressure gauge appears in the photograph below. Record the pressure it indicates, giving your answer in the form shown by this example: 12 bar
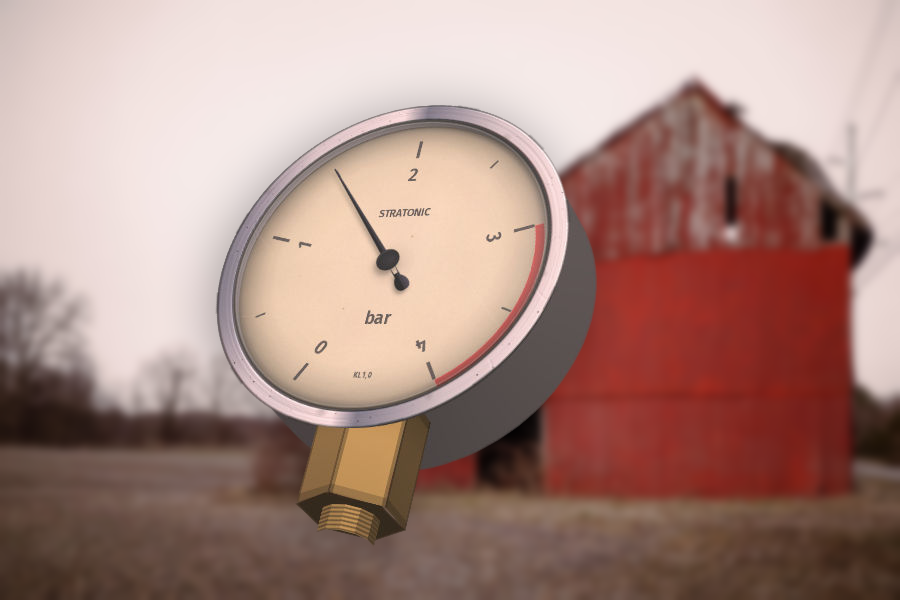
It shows 1.5 bar
